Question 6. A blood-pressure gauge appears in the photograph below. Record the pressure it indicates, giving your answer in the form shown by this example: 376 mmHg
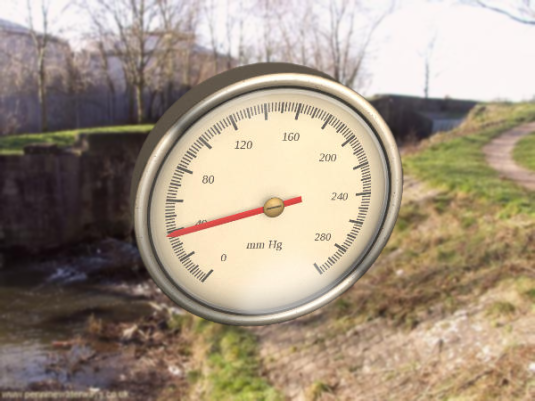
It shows 40 mmHg
